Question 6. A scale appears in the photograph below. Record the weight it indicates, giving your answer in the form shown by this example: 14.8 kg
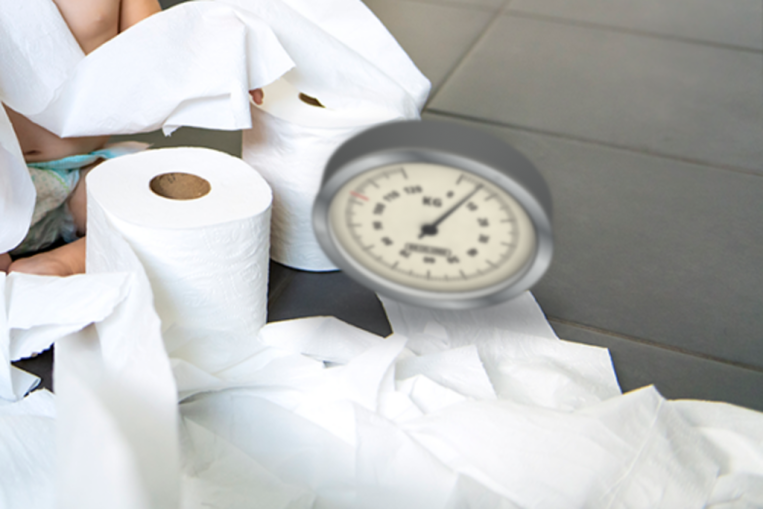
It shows 5 kg
